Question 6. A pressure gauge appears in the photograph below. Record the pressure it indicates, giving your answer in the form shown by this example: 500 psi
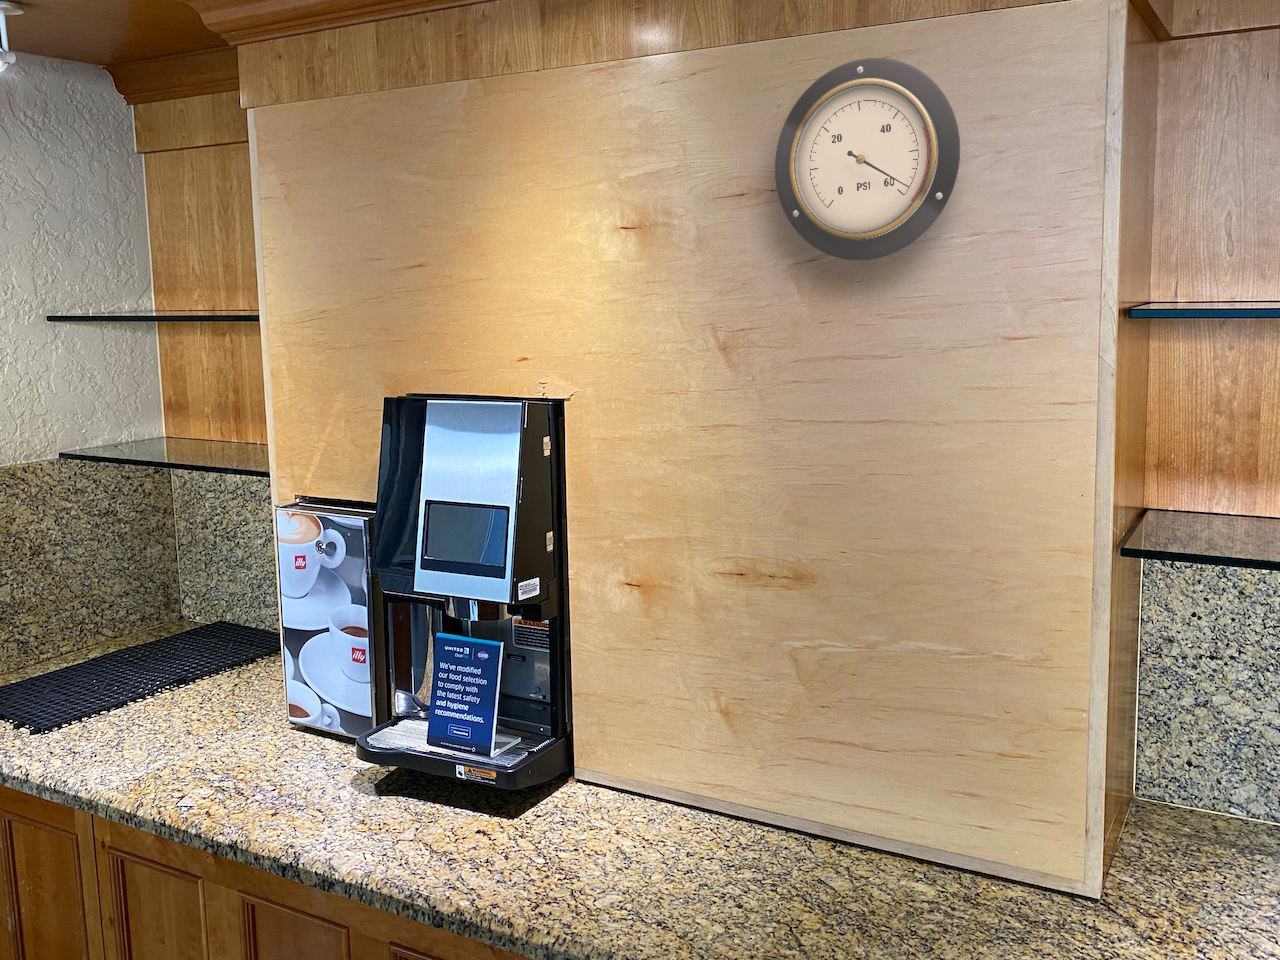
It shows 58 psi
